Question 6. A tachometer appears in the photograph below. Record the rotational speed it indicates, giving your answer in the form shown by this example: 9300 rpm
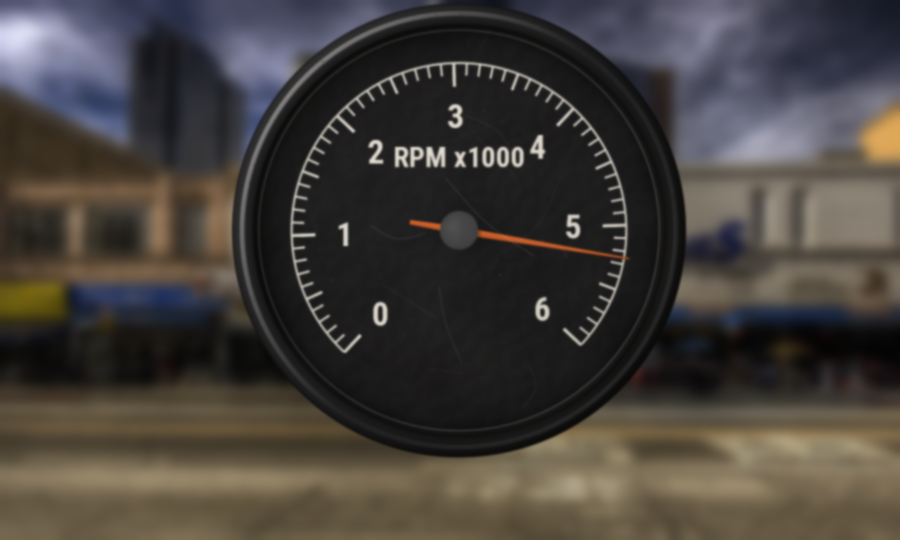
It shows 5250 rpm
